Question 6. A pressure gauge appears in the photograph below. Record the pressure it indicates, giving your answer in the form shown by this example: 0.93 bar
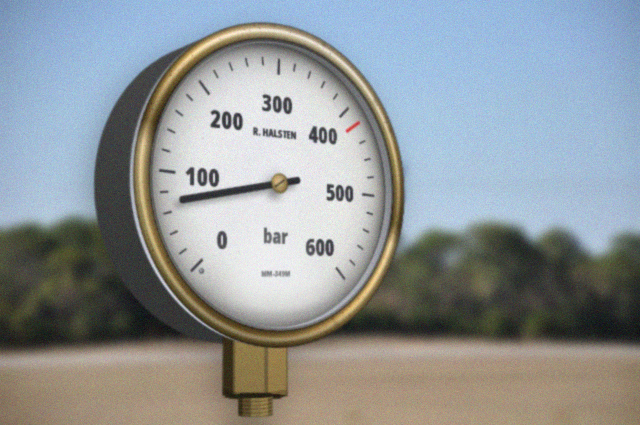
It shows 70 bar
